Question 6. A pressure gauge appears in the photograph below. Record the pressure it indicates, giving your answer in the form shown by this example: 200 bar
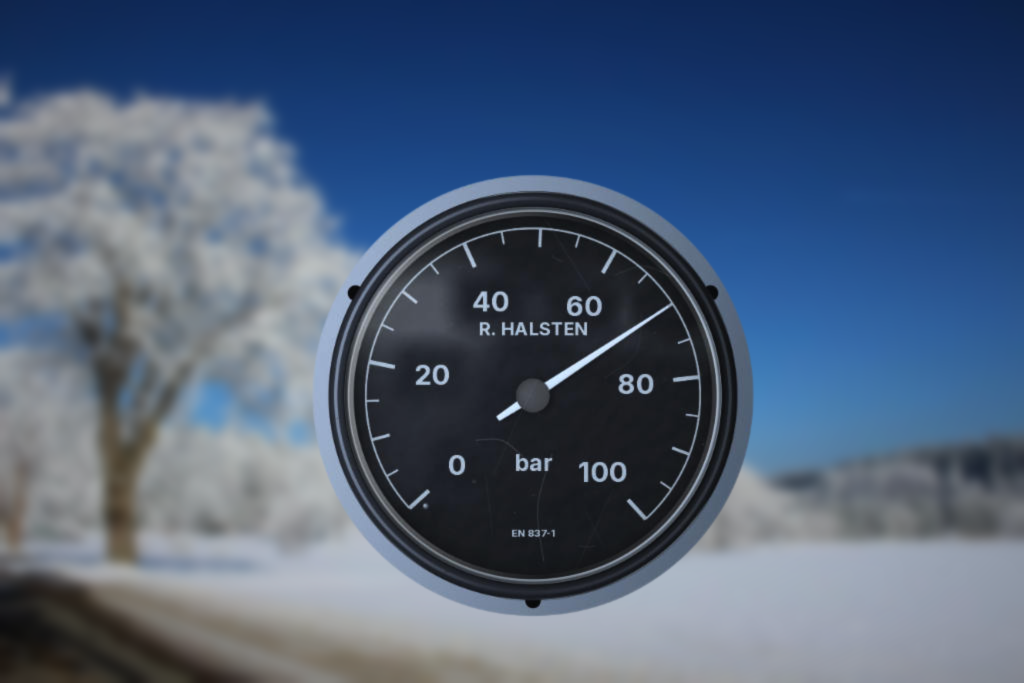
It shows 70 bar
